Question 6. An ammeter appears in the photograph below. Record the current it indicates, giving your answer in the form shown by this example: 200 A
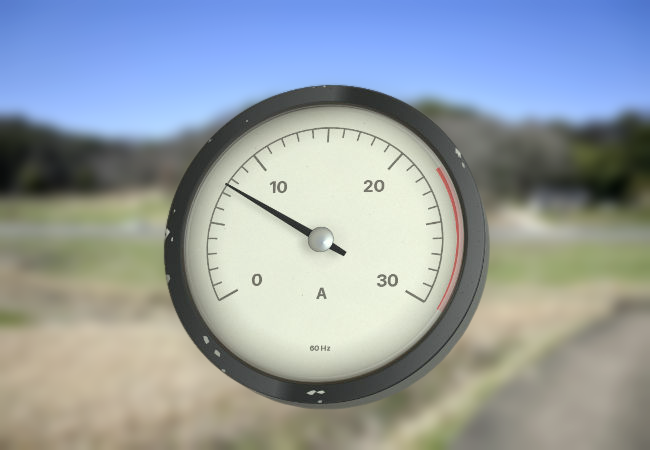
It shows 7.5 A
